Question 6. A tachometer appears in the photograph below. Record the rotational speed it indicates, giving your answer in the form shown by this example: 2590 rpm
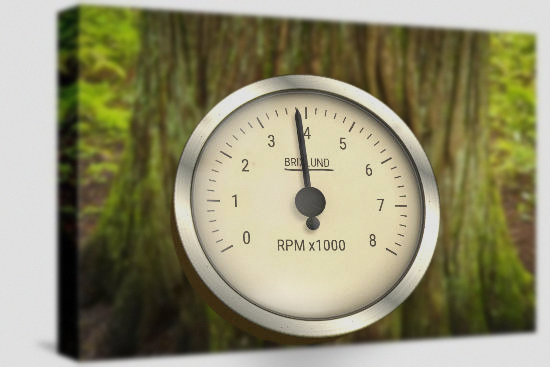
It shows 3800 rpm
